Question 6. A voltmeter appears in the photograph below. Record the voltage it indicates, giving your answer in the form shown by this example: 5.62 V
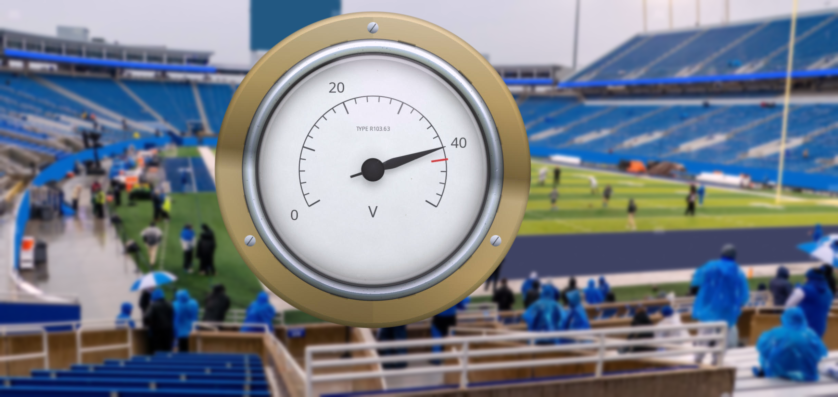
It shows 40 V
